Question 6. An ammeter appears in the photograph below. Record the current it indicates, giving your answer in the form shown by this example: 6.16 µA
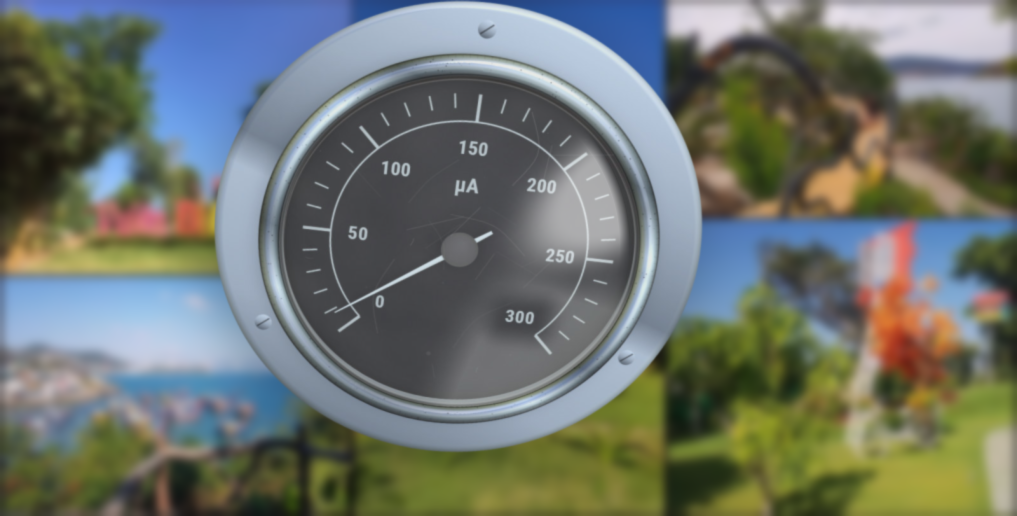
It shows 10 µA
